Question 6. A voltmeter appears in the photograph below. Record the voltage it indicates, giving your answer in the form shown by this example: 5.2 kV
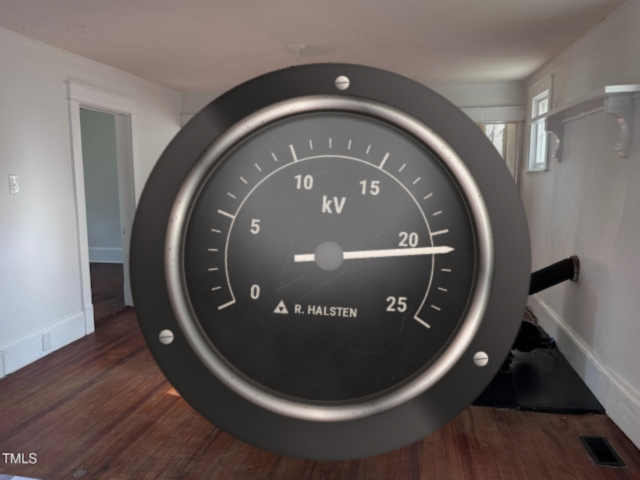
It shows 21 kV
